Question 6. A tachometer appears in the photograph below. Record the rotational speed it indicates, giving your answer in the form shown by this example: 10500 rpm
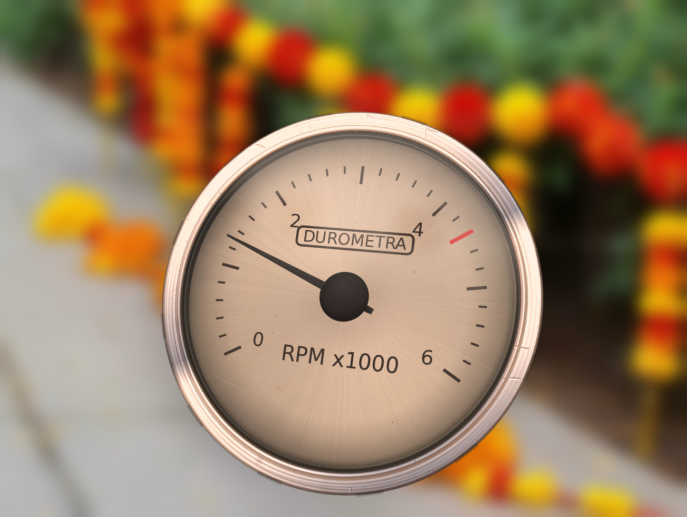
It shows 1300 rpm
